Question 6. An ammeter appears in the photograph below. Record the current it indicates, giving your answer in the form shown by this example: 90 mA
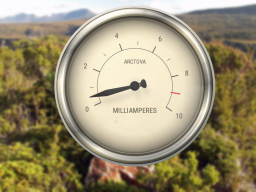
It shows 0.5 mA
